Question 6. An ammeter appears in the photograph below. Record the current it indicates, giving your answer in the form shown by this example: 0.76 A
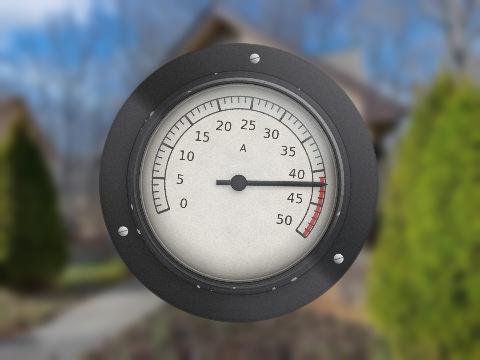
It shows 42 A
